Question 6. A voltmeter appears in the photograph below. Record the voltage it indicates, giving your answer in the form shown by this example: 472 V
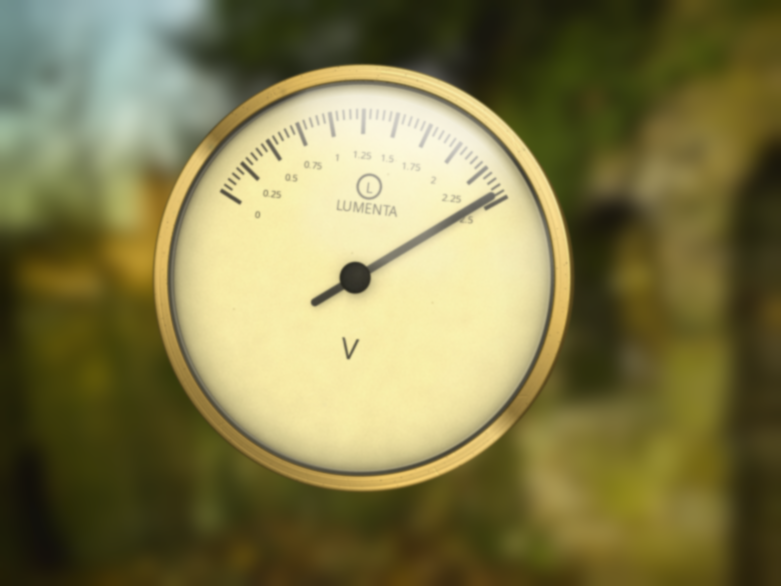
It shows 2.45 V
